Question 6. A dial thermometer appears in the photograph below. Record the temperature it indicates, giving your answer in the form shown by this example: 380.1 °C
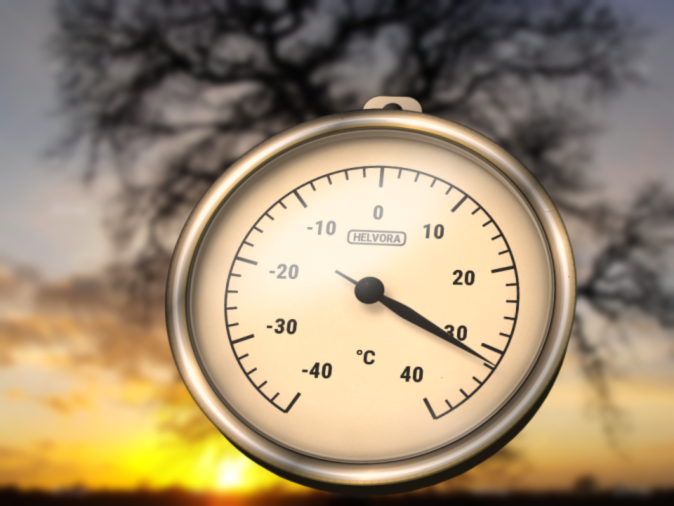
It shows 32 °C
